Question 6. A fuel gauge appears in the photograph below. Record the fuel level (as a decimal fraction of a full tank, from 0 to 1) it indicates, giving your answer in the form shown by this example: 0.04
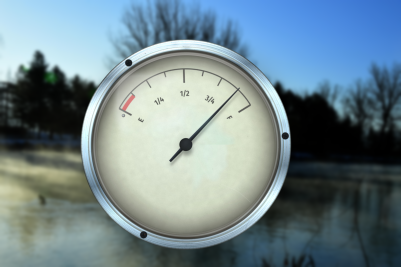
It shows 0.875
